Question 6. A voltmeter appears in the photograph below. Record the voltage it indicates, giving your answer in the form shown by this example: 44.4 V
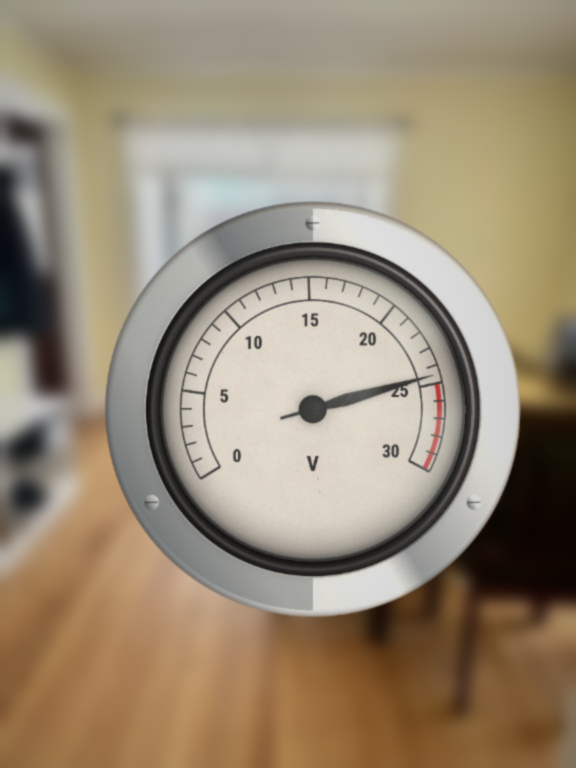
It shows 24.5 V
